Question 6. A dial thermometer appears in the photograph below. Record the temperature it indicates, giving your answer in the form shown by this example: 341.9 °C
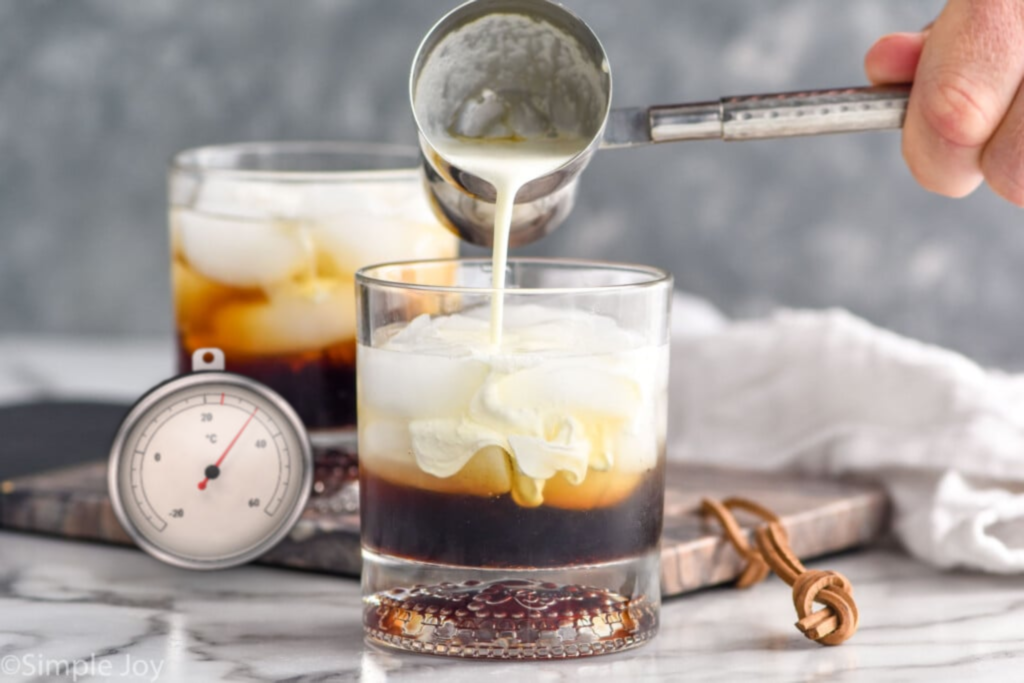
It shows 32 °C
